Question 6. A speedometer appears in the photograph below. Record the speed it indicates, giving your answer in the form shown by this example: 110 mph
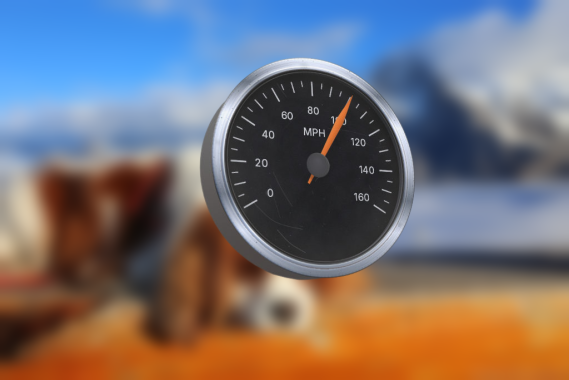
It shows 100 mph
